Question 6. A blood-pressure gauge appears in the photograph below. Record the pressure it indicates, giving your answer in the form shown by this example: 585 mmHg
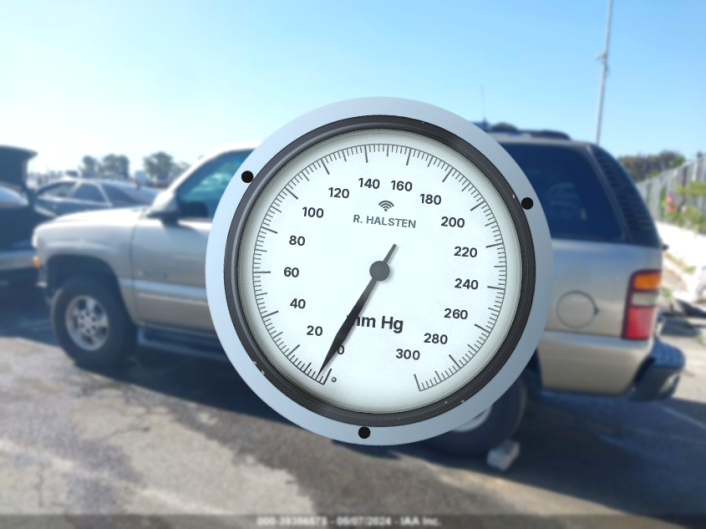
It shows 4 mmHg
